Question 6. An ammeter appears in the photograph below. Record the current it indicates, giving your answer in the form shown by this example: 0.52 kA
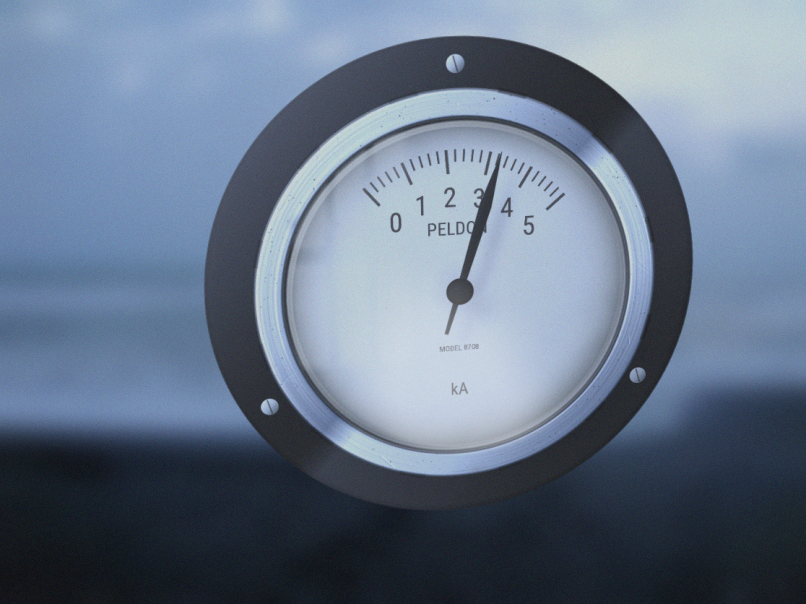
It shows 3.2 kA
